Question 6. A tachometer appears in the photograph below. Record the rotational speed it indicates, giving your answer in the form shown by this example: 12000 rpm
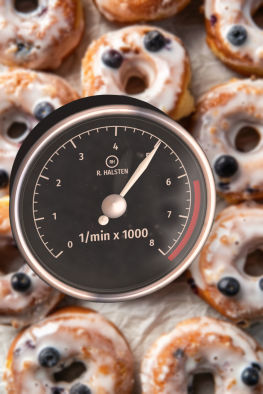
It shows 5000 rpm
